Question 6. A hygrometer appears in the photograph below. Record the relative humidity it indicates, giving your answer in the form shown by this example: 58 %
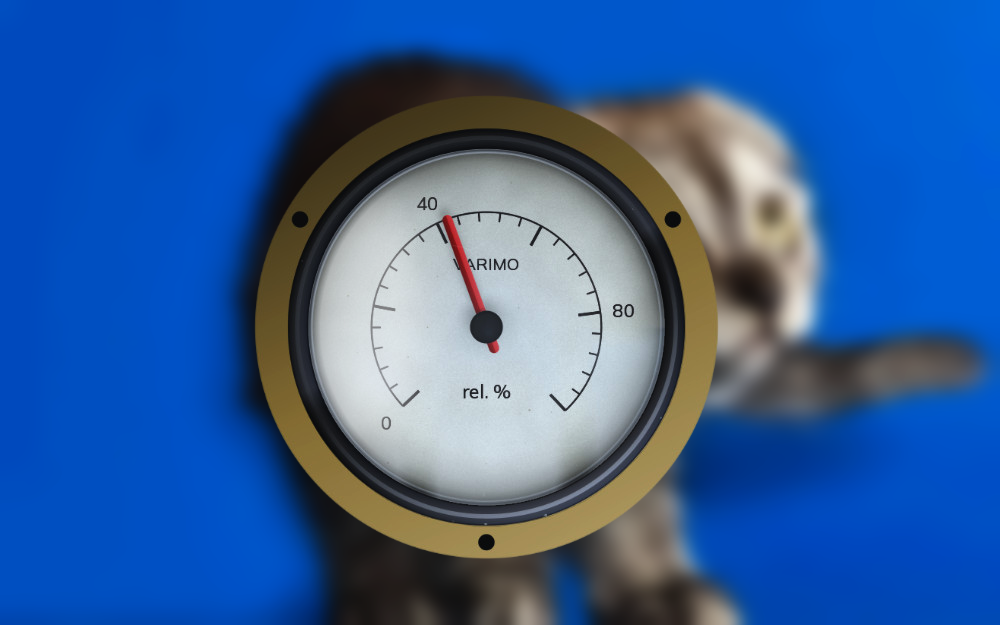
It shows 42 %
